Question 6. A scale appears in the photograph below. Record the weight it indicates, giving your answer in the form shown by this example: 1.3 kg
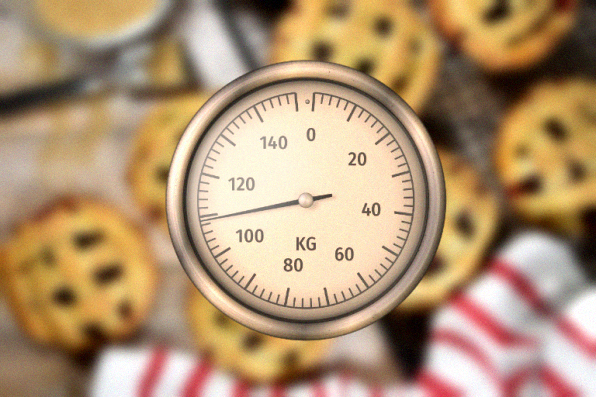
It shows 109 kg
